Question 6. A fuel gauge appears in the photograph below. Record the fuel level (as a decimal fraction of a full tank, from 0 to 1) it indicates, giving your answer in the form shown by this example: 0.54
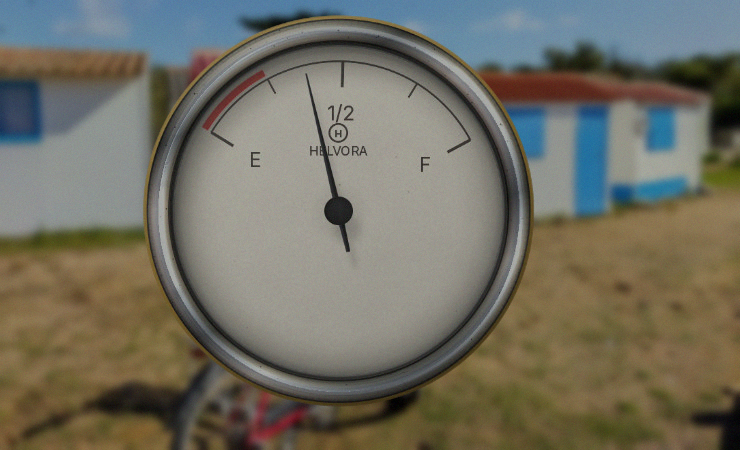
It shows 0.375
